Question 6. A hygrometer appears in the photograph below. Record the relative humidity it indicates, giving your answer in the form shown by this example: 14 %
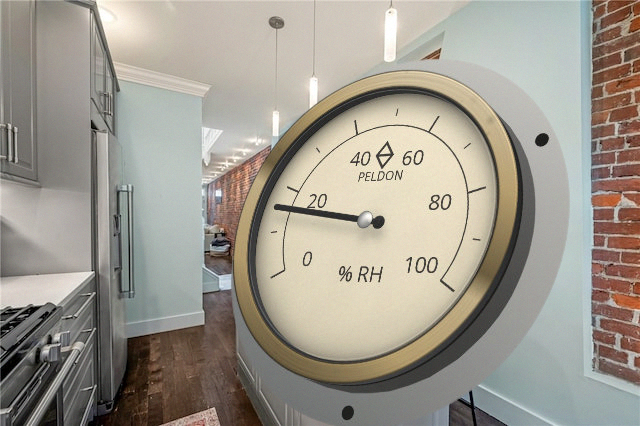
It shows 15 %
